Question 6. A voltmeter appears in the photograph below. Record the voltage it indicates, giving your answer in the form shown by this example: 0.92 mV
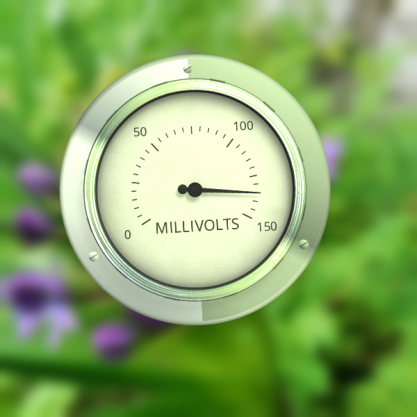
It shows 135 mV
